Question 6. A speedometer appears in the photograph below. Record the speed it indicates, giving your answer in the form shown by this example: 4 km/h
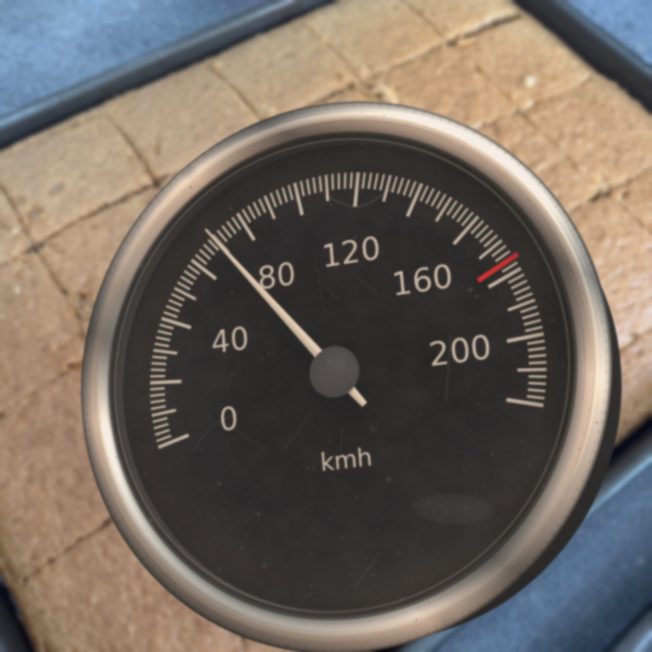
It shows 70 km/h
